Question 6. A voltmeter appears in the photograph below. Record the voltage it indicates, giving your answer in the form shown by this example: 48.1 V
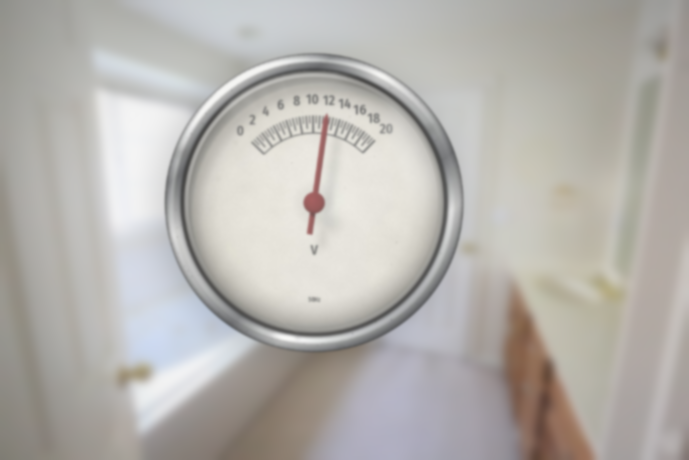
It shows 12 V
